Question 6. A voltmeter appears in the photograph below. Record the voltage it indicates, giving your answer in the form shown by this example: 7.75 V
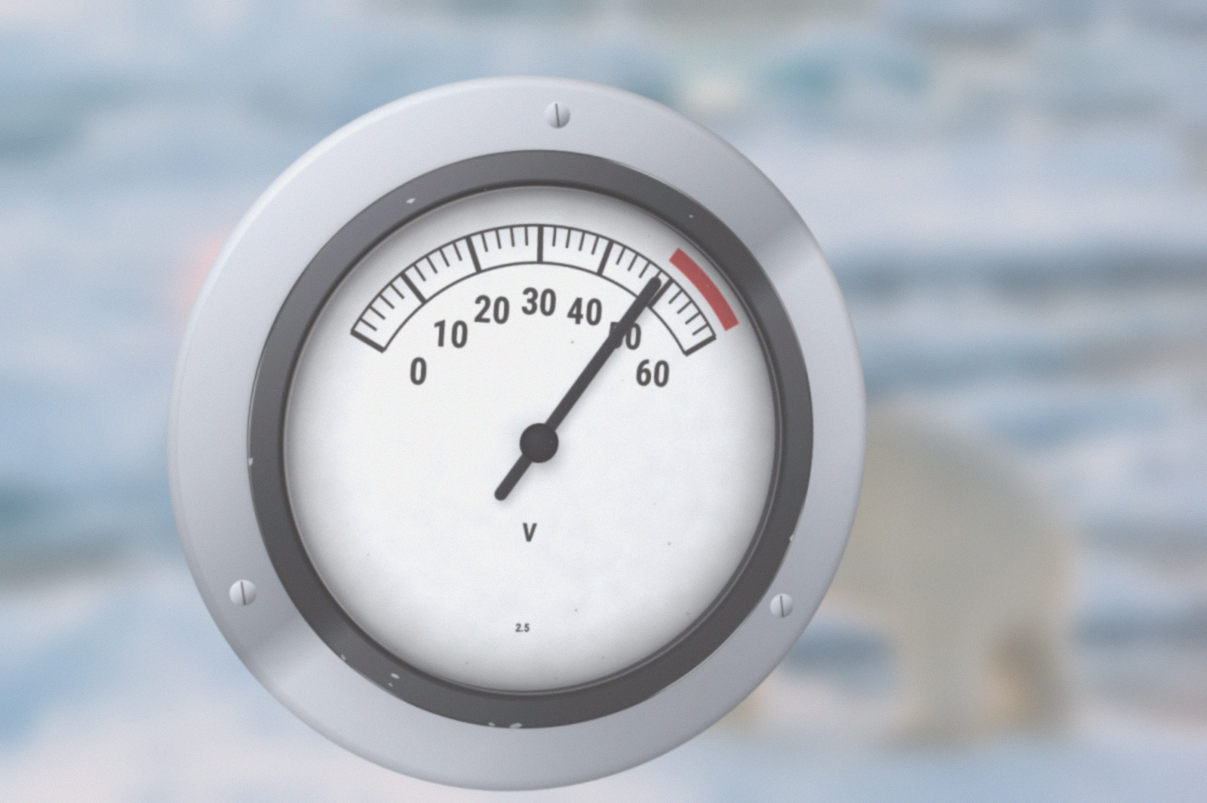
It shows 48 V
